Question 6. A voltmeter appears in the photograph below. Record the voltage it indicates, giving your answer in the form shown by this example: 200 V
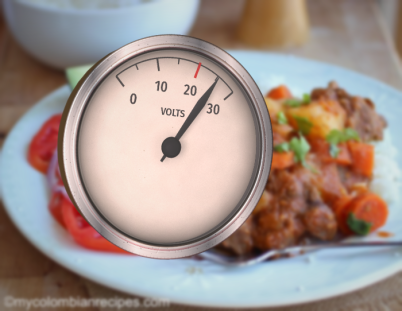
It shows 25 V
